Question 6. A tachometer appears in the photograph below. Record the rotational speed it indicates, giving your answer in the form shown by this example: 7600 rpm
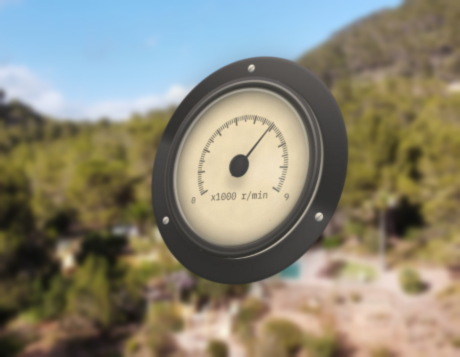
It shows 6000 rpm
